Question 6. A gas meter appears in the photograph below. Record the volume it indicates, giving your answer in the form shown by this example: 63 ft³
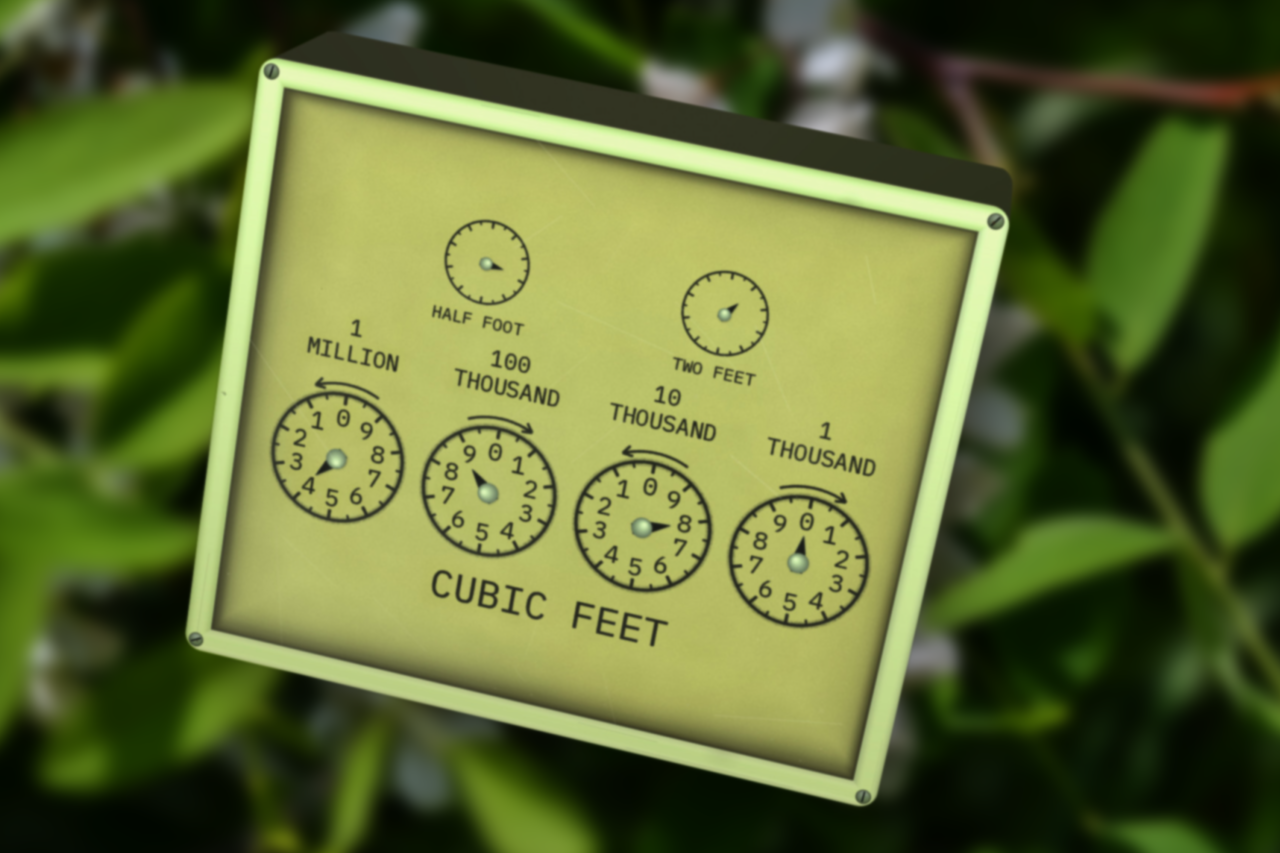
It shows 388000 ft³
